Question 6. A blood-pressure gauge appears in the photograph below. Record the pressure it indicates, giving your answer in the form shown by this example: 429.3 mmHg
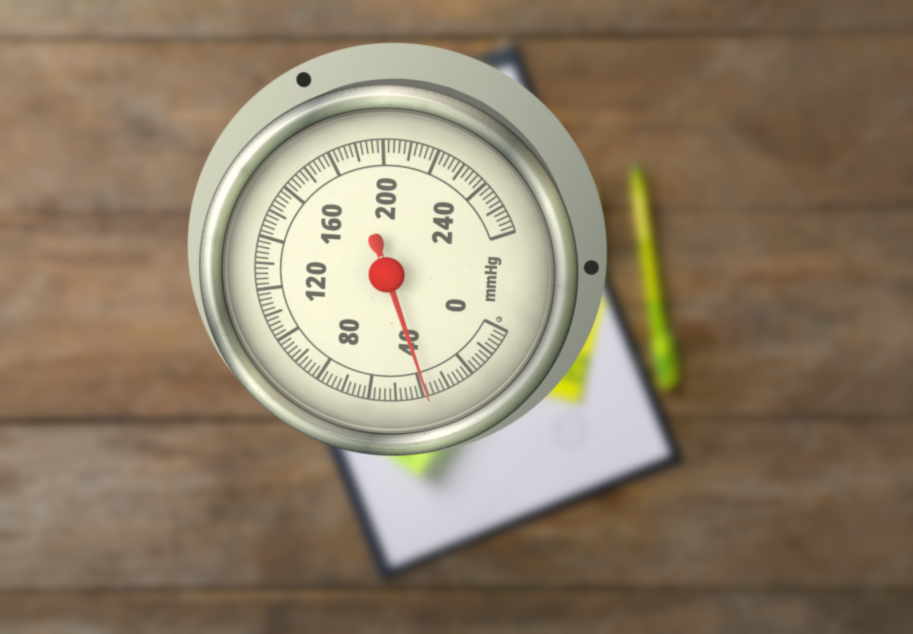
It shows 38 mmHg
